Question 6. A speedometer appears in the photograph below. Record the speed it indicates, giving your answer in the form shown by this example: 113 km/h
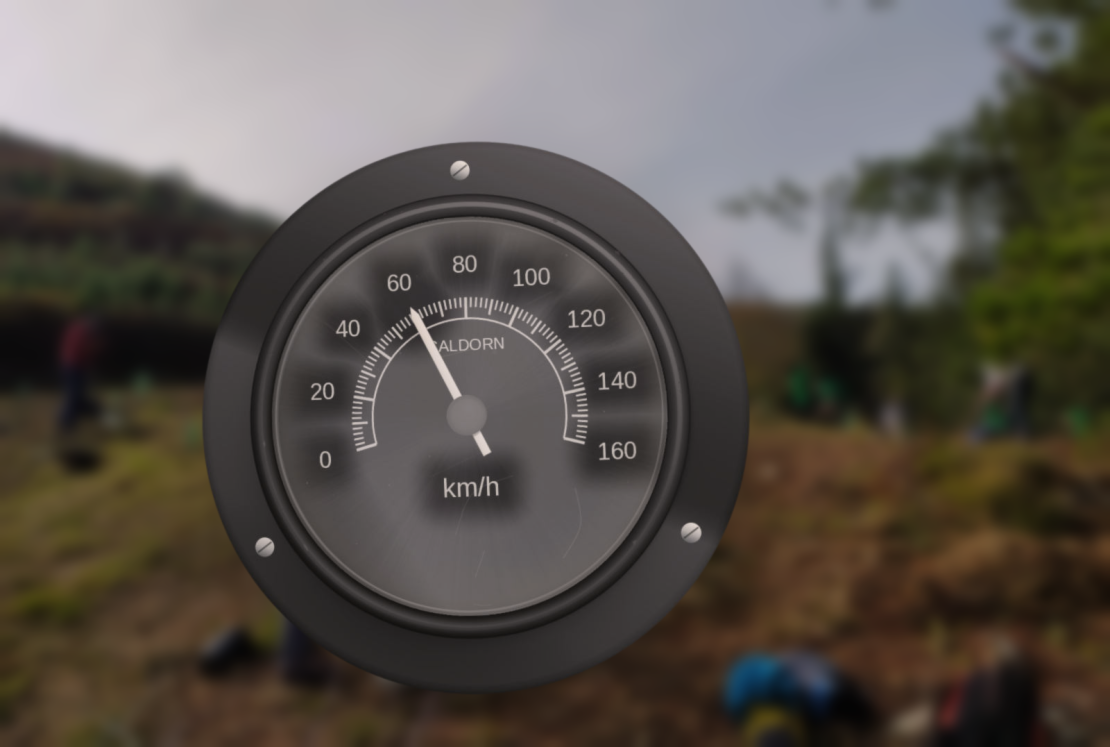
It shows 60 km/h
